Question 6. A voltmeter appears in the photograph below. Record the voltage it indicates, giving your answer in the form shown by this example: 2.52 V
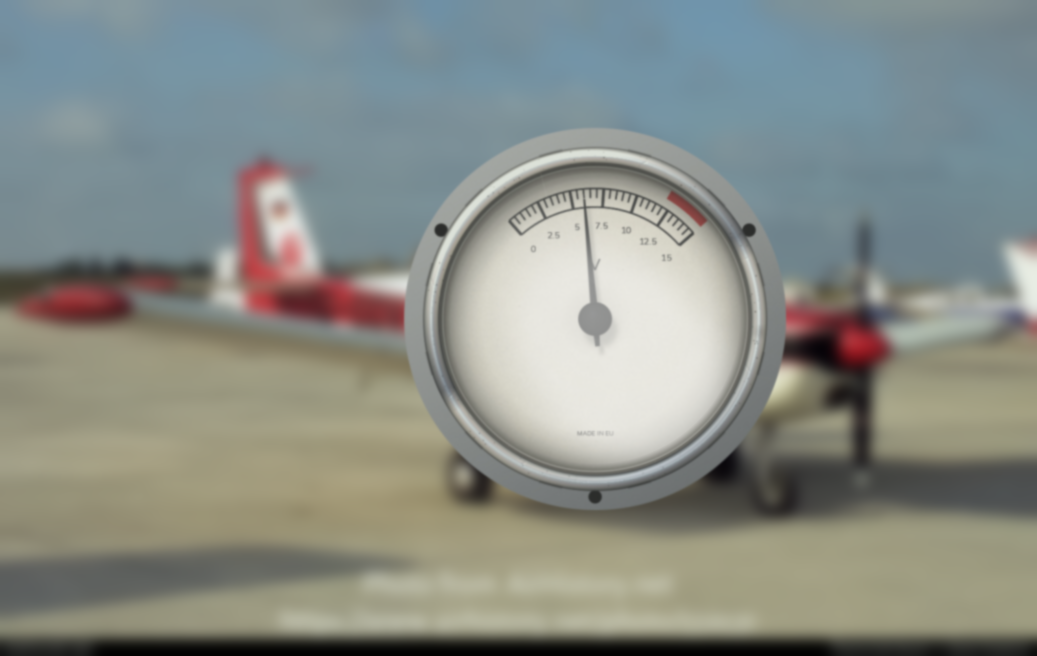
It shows 6 V
